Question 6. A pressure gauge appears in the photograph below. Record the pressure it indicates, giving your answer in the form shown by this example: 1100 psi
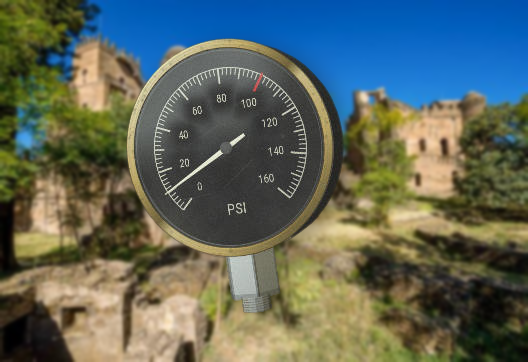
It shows 10 psi
